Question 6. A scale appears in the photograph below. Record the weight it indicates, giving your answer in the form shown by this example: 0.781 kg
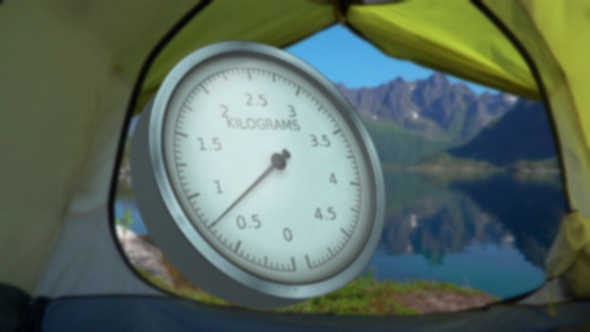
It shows 0.75 kg
